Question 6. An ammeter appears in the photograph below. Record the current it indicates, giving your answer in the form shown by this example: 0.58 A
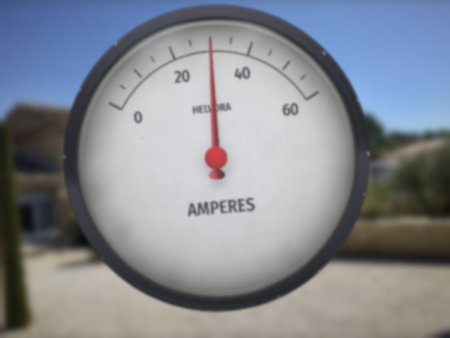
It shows 30 A
